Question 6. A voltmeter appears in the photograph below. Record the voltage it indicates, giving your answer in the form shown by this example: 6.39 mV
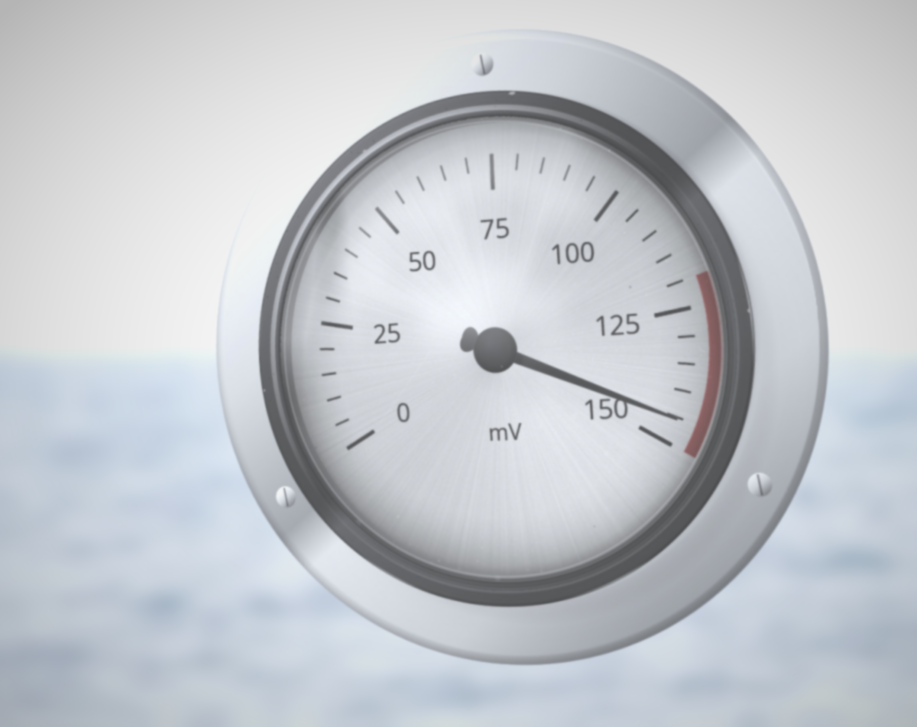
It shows 145 mV
